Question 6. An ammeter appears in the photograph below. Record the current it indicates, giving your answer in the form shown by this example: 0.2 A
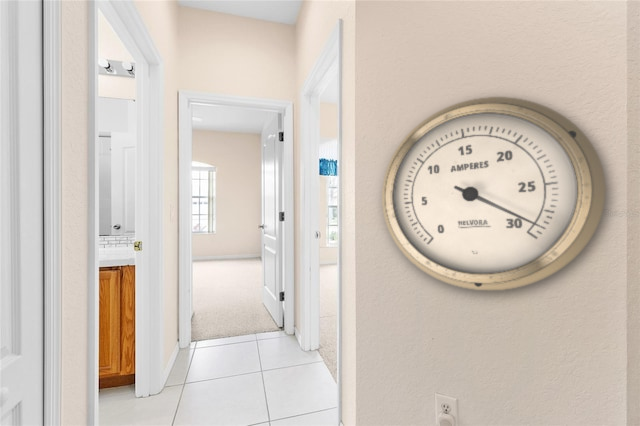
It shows 29 A
